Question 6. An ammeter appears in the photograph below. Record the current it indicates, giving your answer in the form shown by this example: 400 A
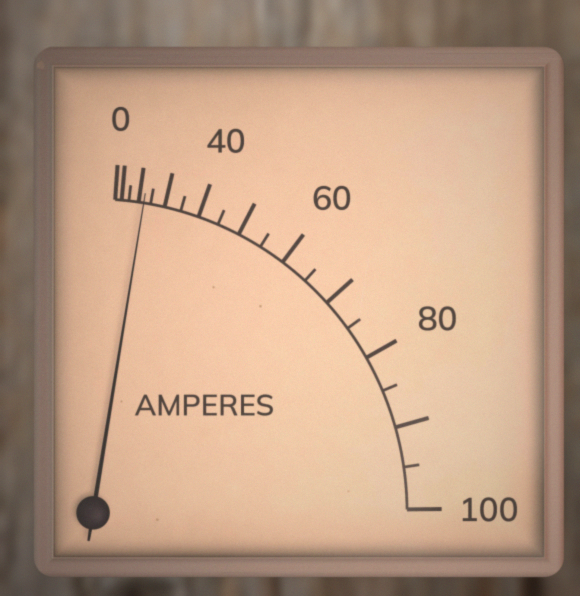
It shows 22.5 A
